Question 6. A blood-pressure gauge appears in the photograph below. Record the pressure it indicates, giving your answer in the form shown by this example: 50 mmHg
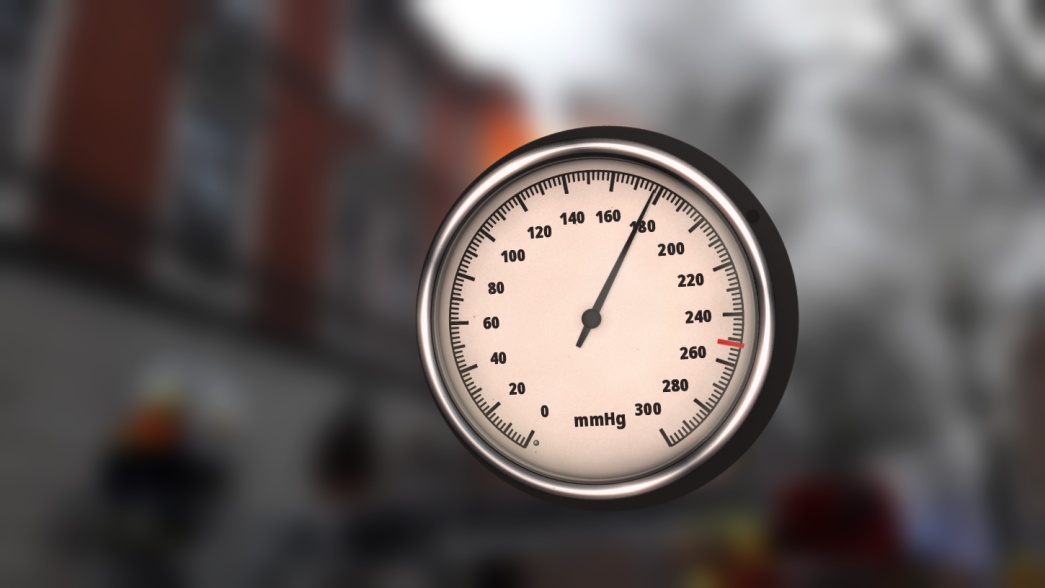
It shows 178 mmHg
